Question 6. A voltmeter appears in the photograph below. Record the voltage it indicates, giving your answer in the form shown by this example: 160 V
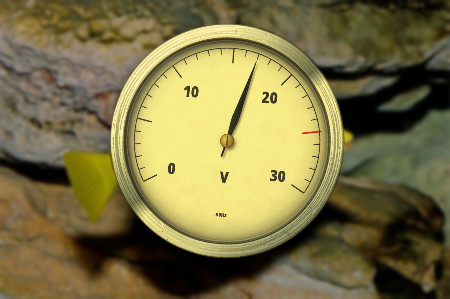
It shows 17 V
